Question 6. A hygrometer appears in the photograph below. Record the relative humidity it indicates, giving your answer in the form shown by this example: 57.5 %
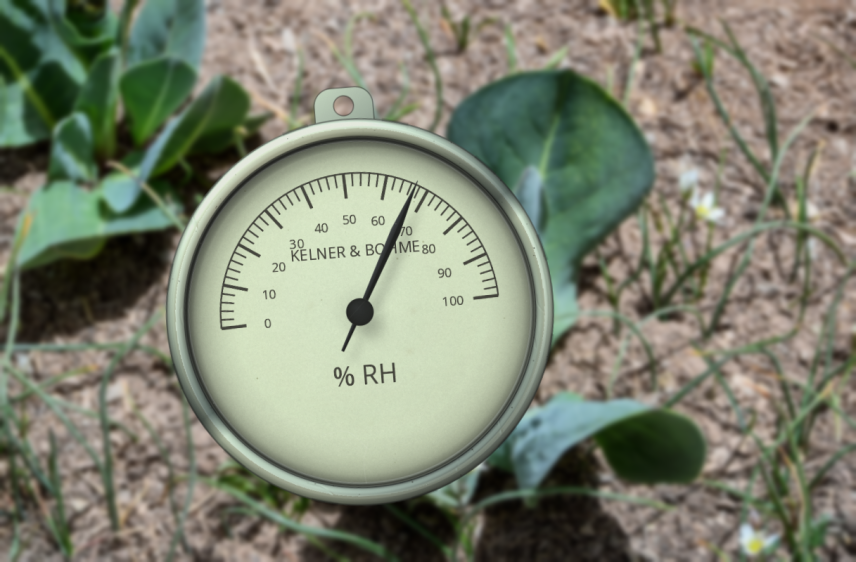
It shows 67 %
